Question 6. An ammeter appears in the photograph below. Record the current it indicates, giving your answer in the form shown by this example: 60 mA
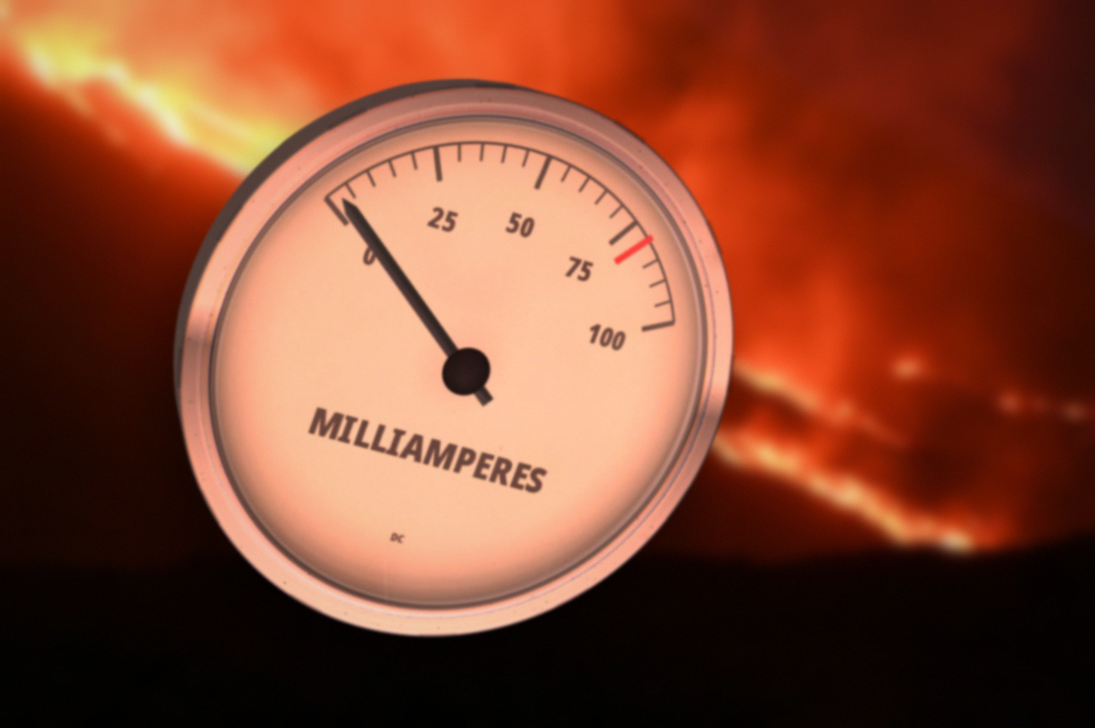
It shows 2.5 mA
